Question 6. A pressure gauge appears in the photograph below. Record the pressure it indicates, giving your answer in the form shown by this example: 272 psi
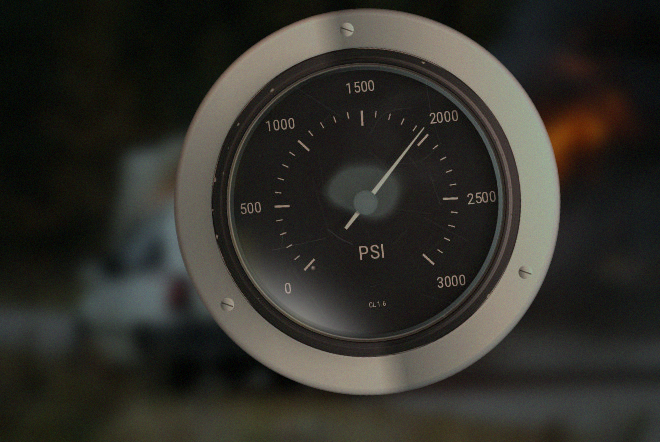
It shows 1950 psi
